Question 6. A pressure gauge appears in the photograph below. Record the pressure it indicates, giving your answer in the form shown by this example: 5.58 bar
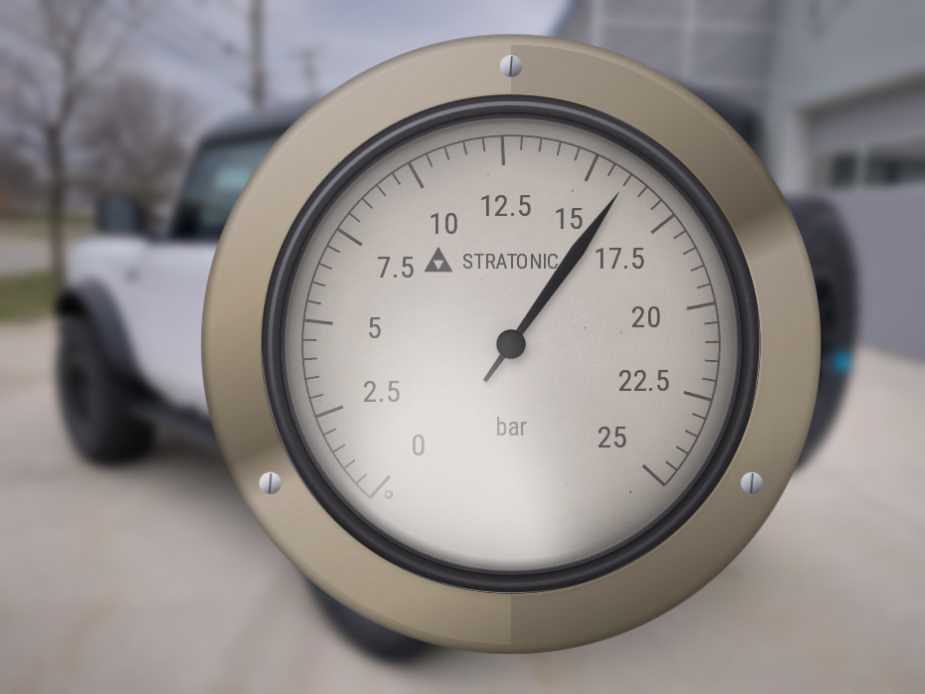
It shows 16 bar
